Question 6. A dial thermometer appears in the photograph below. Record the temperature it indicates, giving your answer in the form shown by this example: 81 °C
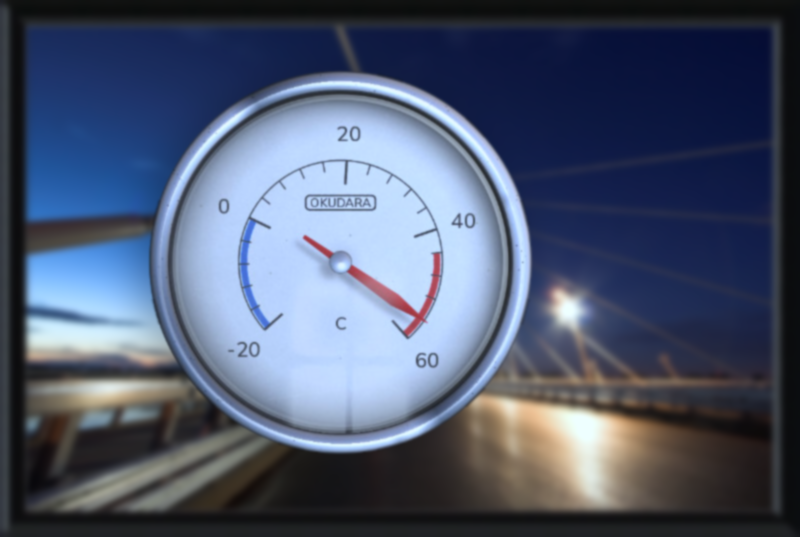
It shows 56 °C
